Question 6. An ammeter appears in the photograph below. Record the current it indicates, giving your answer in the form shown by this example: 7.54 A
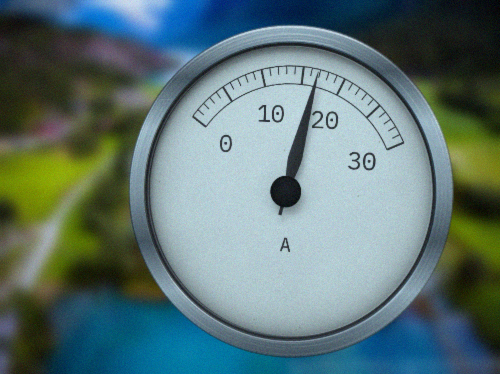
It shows 17 A
